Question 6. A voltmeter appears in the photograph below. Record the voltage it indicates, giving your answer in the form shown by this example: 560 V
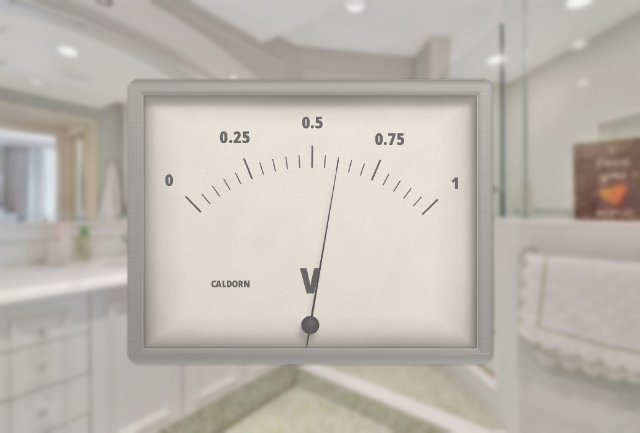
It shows 0.6 V
